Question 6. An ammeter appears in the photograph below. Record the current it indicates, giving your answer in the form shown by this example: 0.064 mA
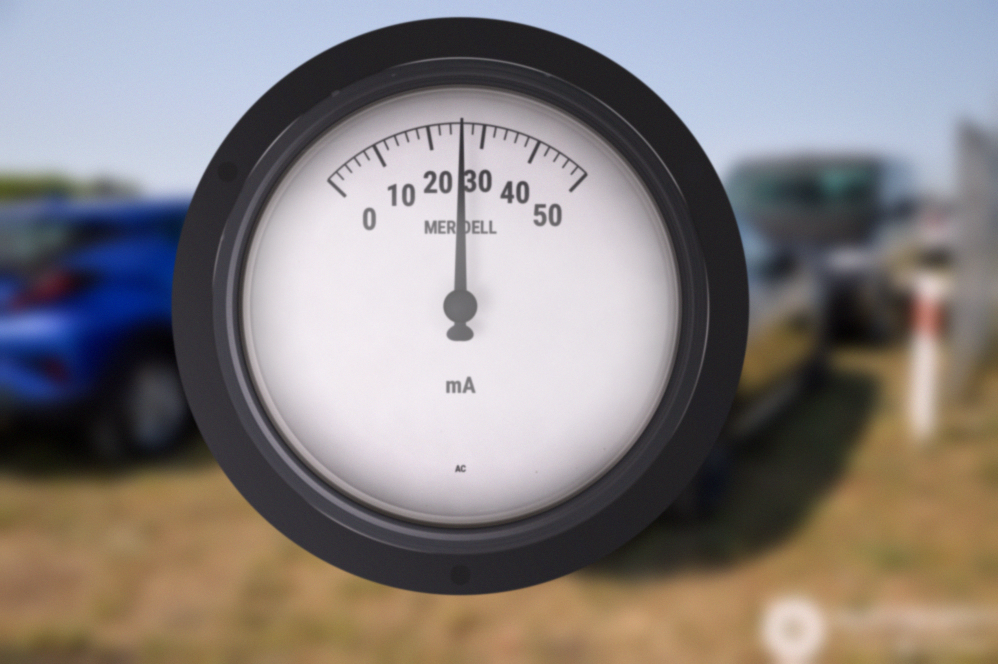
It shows 26 mA
